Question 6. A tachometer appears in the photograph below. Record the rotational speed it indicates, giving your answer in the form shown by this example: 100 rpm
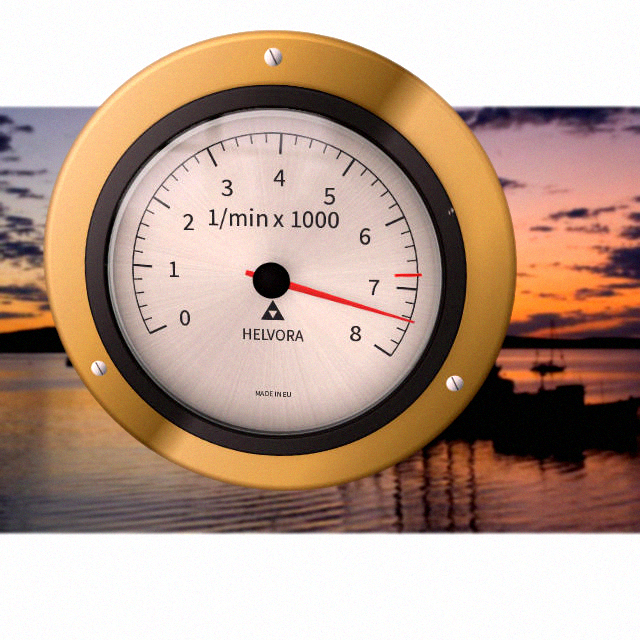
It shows 7400 rpm
